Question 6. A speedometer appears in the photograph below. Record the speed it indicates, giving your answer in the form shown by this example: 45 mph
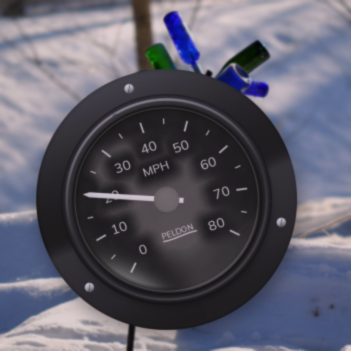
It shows 20 mph
